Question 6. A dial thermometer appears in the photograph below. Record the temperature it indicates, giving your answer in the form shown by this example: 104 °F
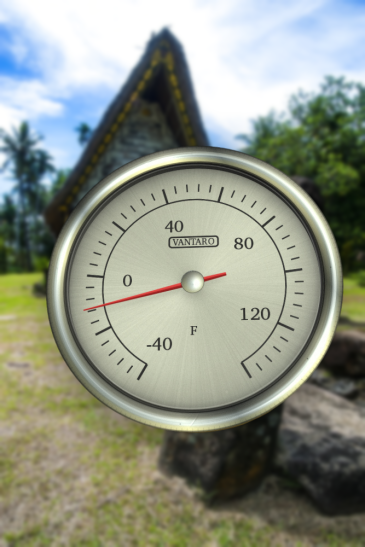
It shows -12 °F
